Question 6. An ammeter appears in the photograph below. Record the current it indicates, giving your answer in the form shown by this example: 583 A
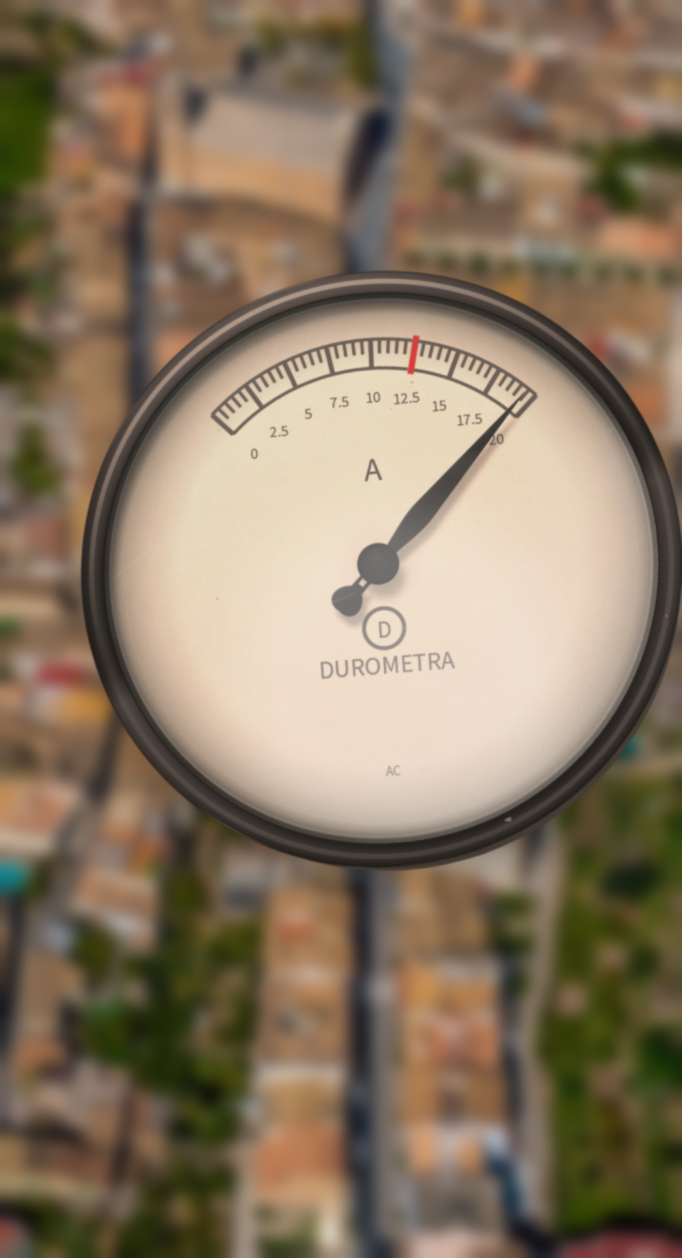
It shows 19.5 A
